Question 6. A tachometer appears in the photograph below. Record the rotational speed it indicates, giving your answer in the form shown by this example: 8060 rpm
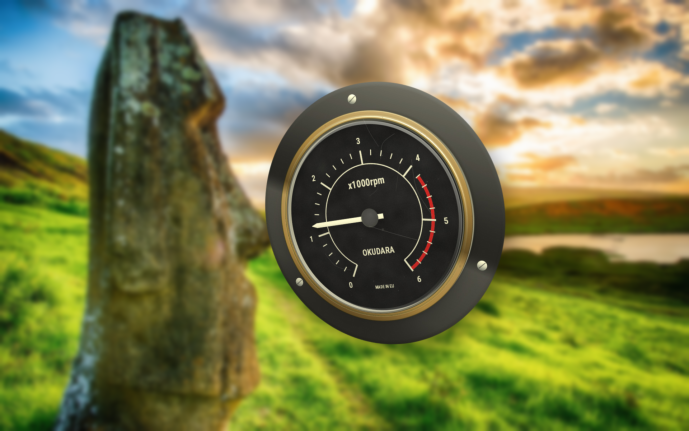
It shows 1200 rpm
